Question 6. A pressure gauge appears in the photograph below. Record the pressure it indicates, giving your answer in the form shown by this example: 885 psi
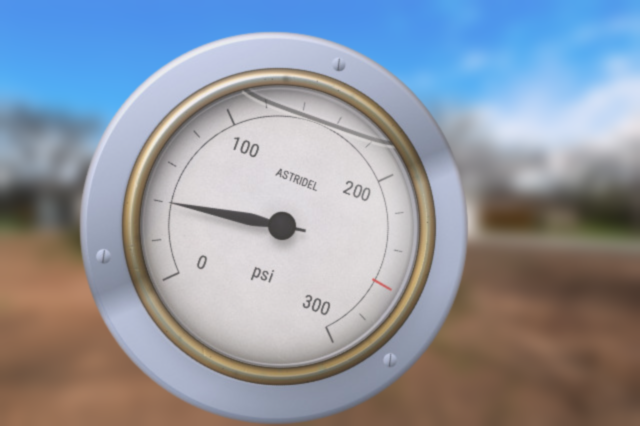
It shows 40 psi
